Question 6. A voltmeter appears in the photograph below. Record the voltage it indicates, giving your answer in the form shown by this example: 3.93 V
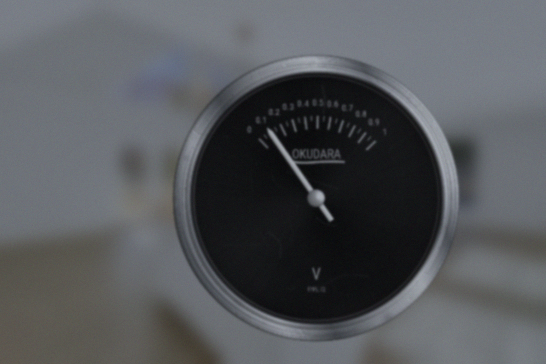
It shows 0.1 V
